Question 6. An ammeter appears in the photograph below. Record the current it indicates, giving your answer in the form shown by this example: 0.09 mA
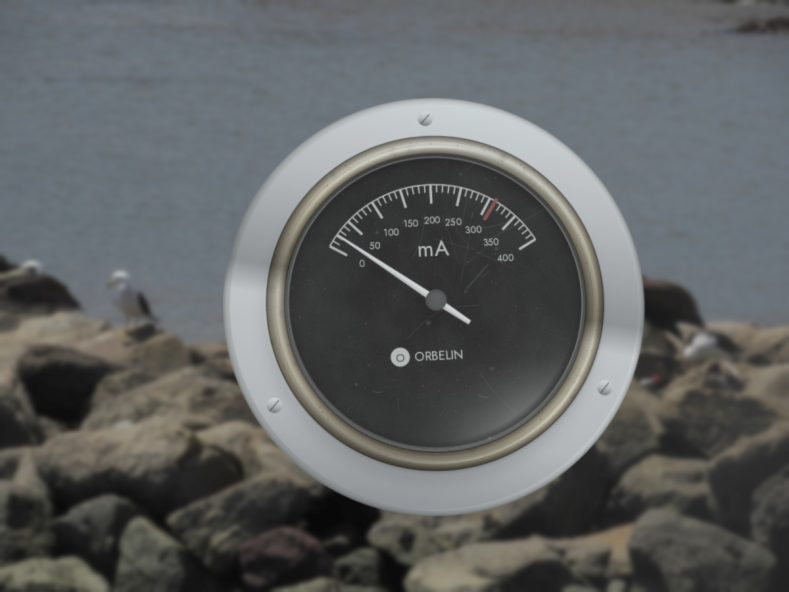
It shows 20 mA
